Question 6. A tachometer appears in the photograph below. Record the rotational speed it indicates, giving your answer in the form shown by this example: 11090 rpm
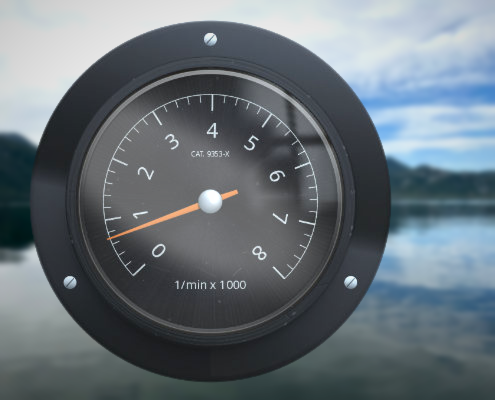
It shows 700 rpm
